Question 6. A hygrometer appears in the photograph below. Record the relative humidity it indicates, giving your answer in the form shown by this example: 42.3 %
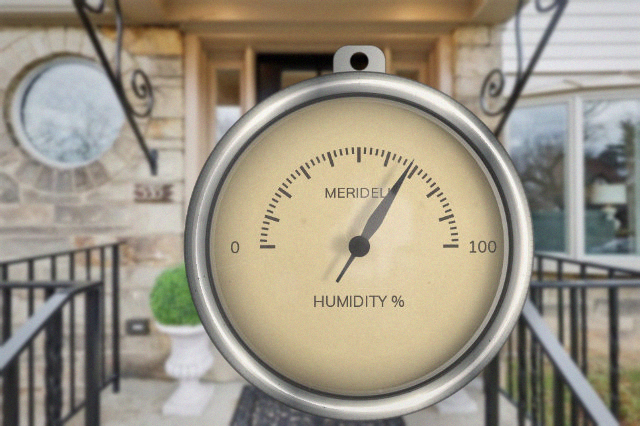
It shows 68 %
